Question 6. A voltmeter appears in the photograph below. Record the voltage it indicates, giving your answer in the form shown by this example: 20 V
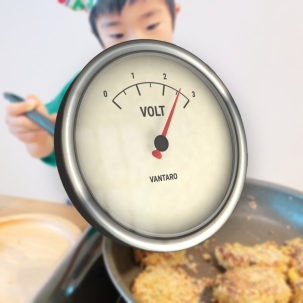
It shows 2.5 V
